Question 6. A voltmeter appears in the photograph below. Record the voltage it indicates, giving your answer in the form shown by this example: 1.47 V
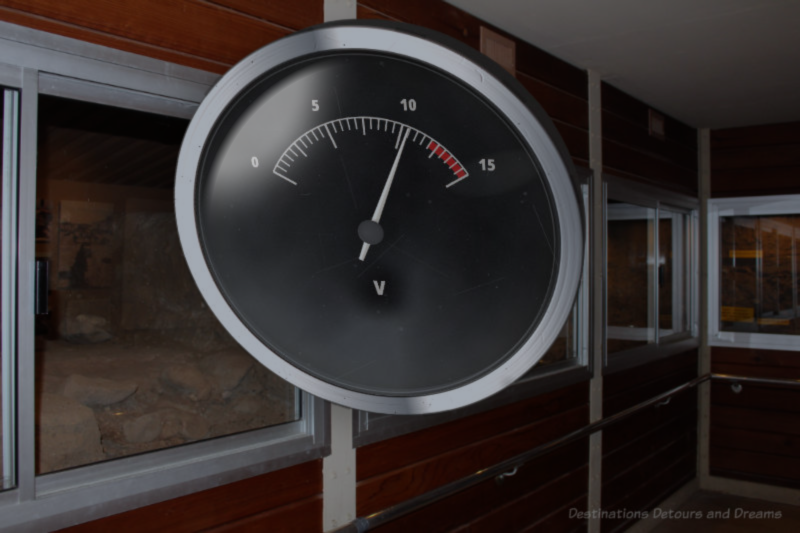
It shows 10.5 V
